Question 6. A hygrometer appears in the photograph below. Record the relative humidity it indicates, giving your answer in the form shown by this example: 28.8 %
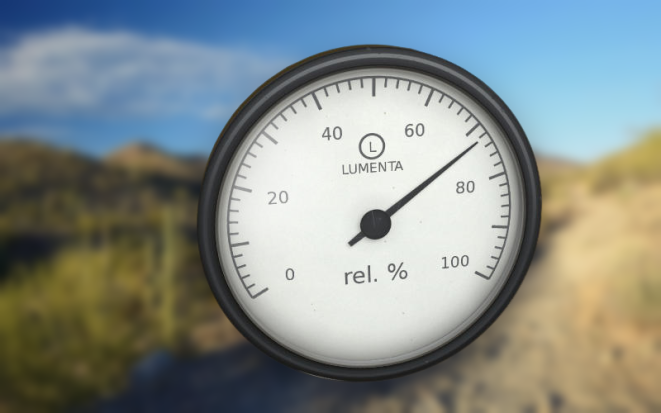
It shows 72 %
